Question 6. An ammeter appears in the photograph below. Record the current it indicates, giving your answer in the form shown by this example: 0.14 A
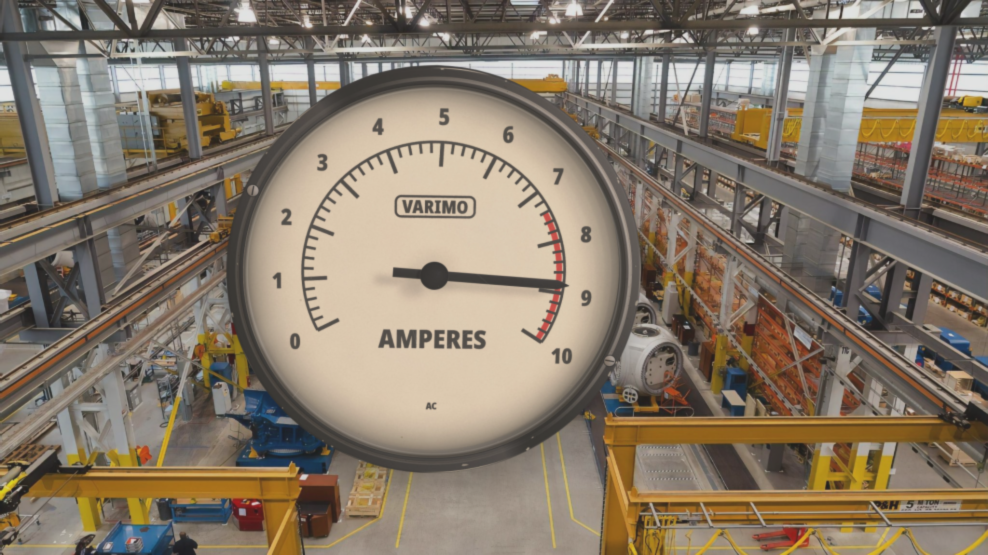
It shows 8.8 A
